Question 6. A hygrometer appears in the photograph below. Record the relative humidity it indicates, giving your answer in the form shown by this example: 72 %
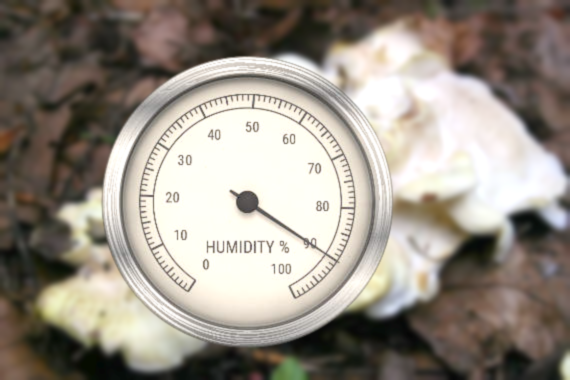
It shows 90 %
